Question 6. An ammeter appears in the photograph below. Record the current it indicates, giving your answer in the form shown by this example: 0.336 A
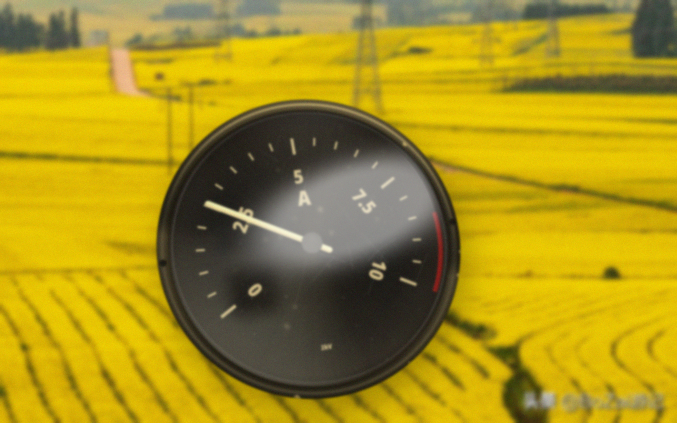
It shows 2.5 A
